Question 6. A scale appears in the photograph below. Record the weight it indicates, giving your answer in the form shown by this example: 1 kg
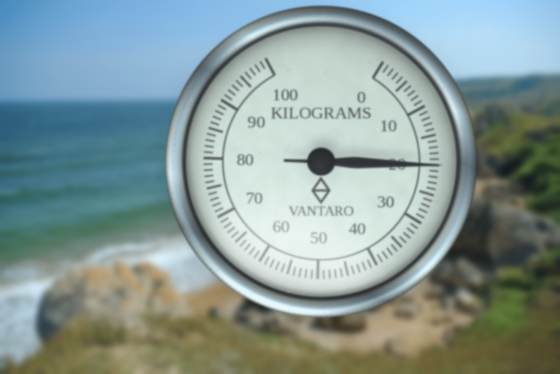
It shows 20 kg
